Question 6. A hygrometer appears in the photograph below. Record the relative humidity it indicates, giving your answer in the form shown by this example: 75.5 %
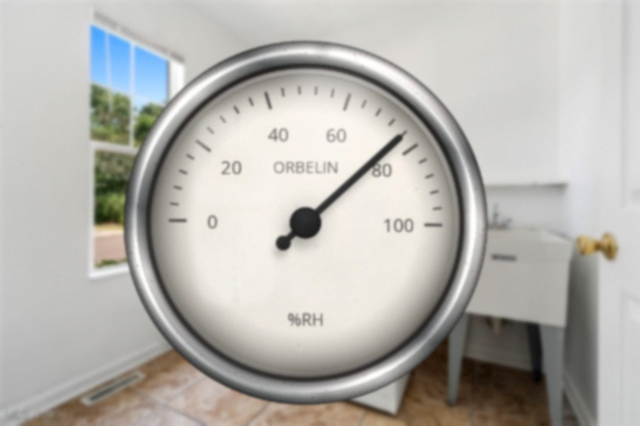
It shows 76 %
